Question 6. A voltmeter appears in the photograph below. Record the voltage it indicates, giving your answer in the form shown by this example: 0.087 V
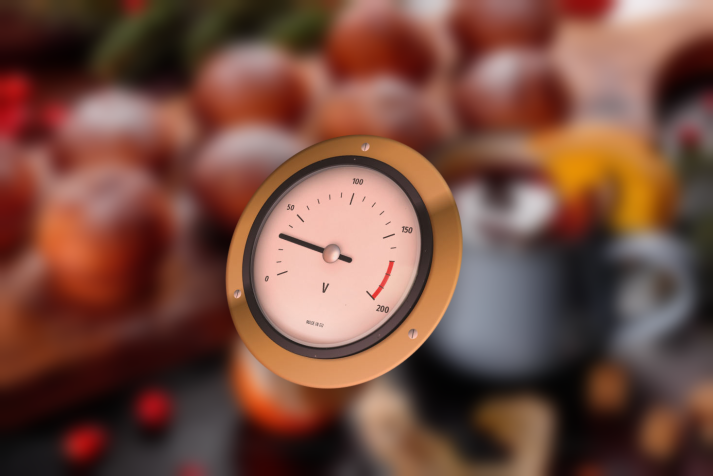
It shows 30 V
